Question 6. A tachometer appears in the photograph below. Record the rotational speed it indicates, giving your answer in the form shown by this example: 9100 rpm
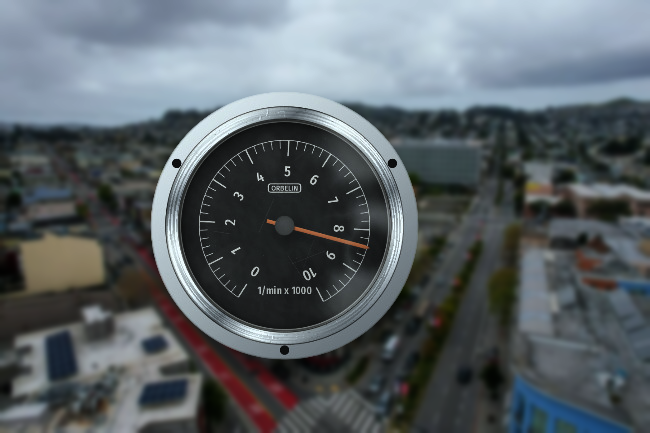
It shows 8400 rpm
